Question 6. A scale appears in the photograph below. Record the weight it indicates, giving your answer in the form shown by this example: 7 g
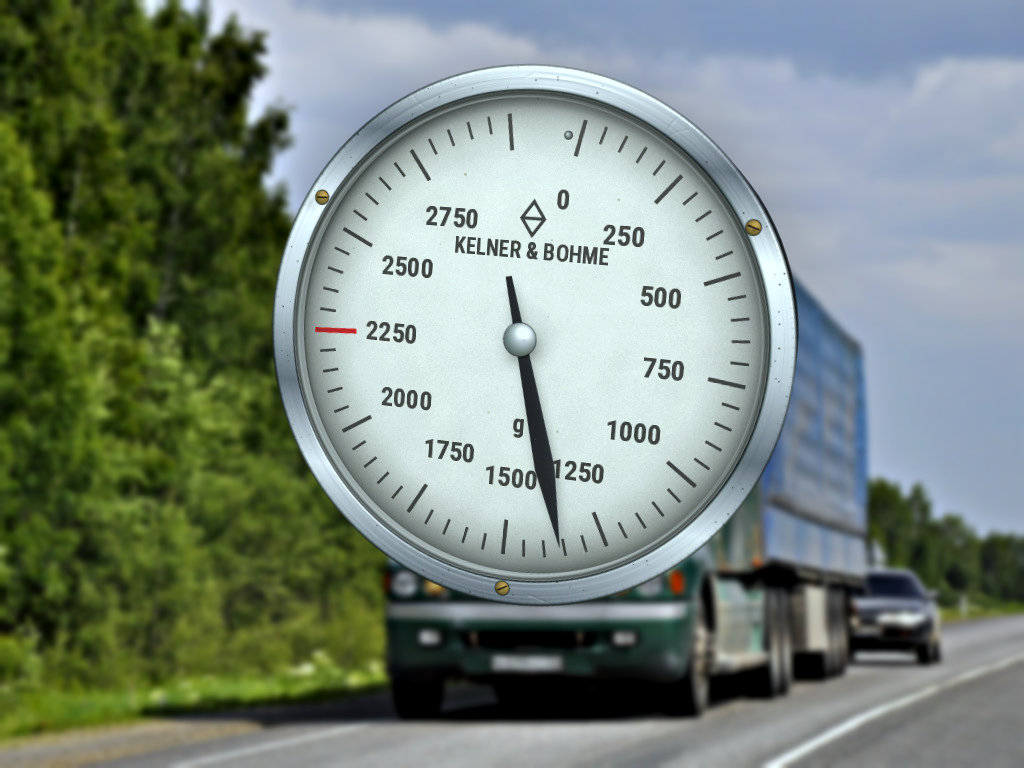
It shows 1350 g
